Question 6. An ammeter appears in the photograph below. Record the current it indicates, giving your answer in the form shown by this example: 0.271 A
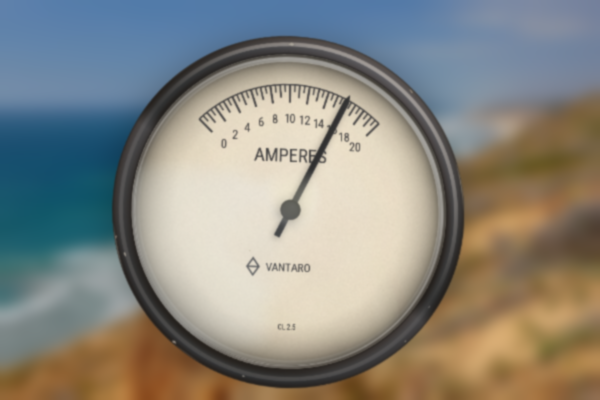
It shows 16 A
